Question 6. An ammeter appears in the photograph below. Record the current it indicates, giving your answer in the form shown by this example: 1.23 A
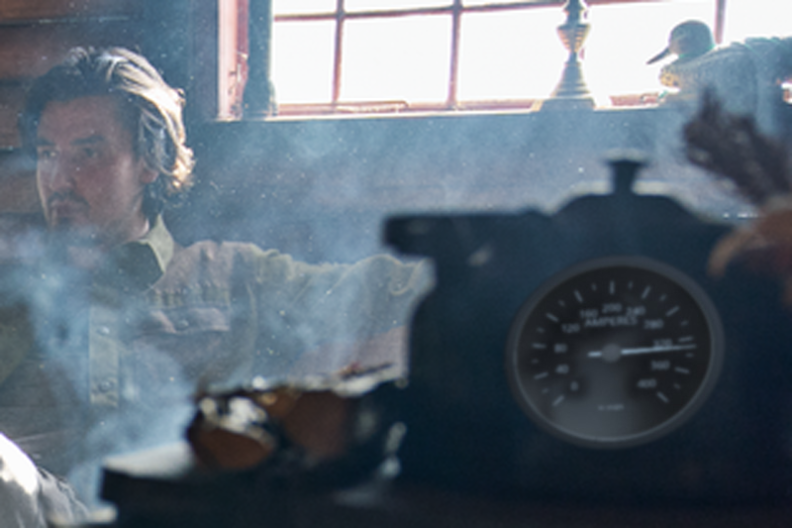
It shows 330 A
